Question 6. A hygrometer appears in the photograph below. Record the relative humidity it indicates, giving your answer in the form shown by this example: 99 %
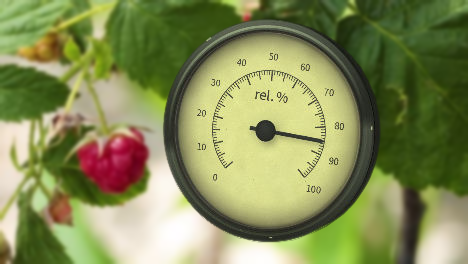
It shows 85 %
